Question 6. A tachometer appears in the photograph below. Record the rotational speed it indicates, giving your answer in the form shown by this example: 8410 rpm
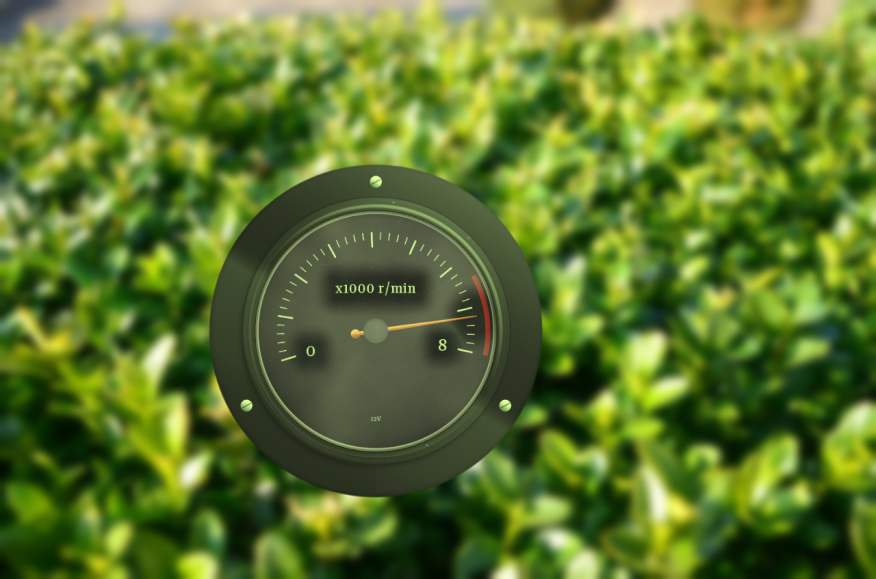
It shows 7200 rpm
